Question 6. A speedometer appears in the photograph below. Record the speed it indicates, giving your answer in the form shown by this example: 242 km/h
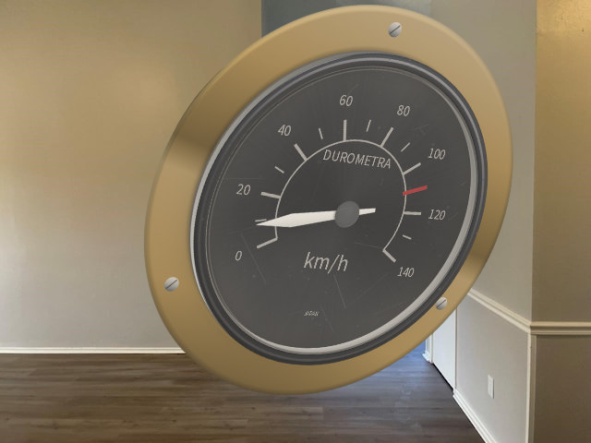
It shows 10 km/h
